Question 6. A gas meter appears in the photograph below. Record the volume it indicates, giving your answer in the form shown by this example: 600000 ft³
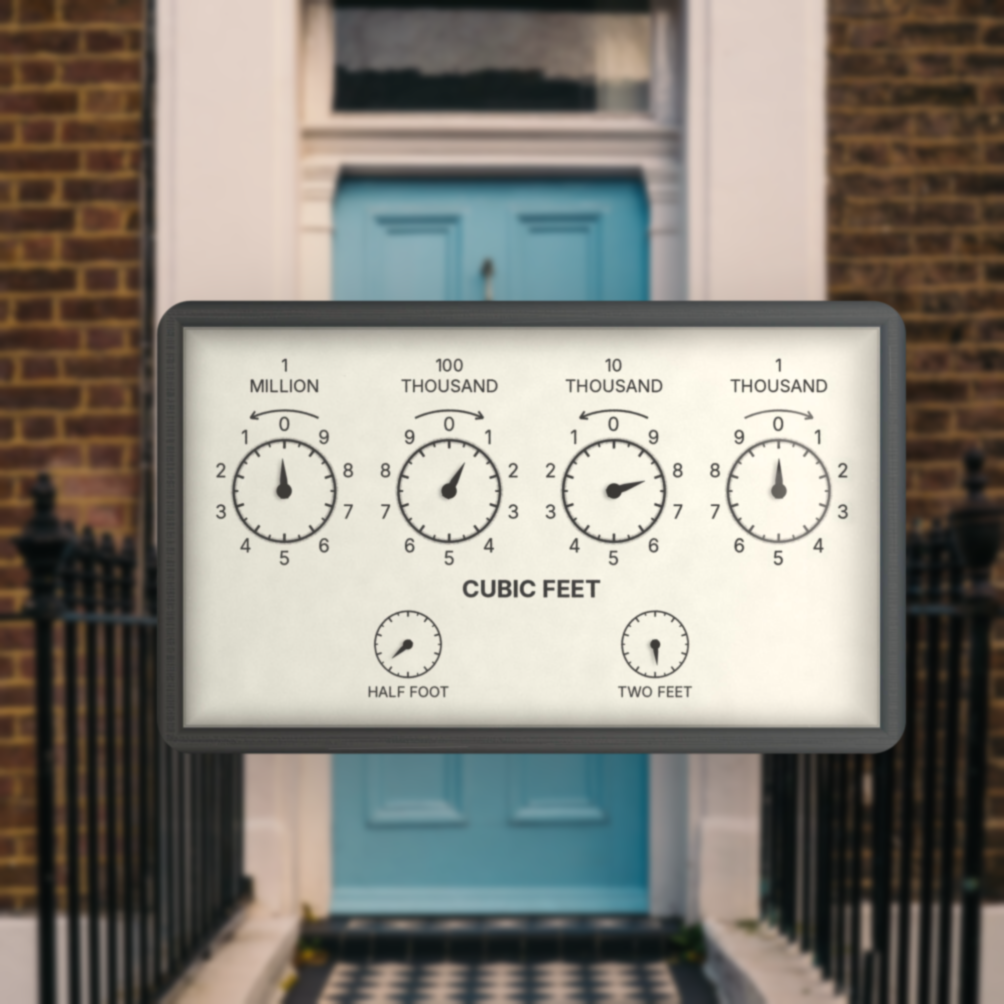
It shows 8000 ft³
